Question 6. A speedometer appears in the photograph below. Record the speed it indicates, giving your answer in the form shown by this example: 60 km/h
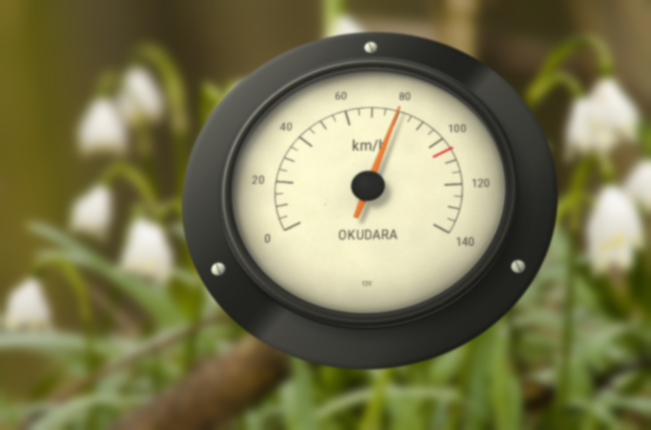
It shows 80 km/h
